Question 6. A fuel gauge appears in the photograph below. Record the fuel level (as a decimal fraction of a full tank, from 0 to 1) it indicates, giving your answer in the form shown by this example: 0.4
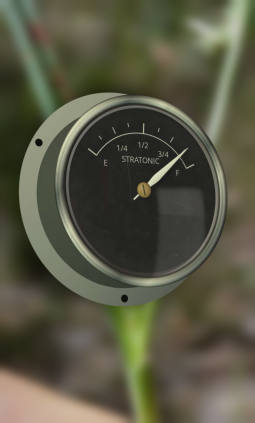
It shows 0.875
